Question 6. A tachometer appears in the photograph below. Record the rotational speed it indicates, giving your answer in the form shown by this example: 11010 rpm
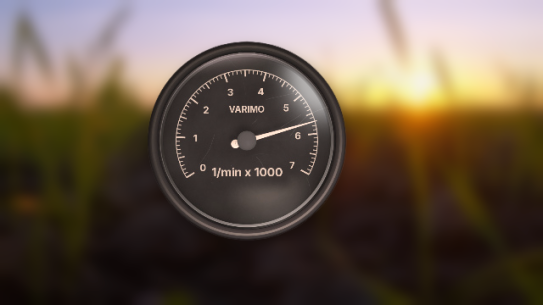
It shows 5700 rpm
